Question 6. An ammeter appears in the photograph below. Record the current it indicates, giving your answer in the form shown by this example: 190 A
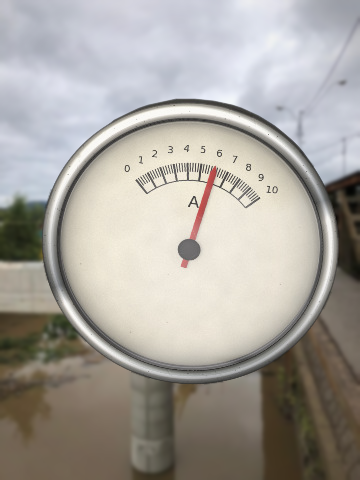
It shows 6 A
